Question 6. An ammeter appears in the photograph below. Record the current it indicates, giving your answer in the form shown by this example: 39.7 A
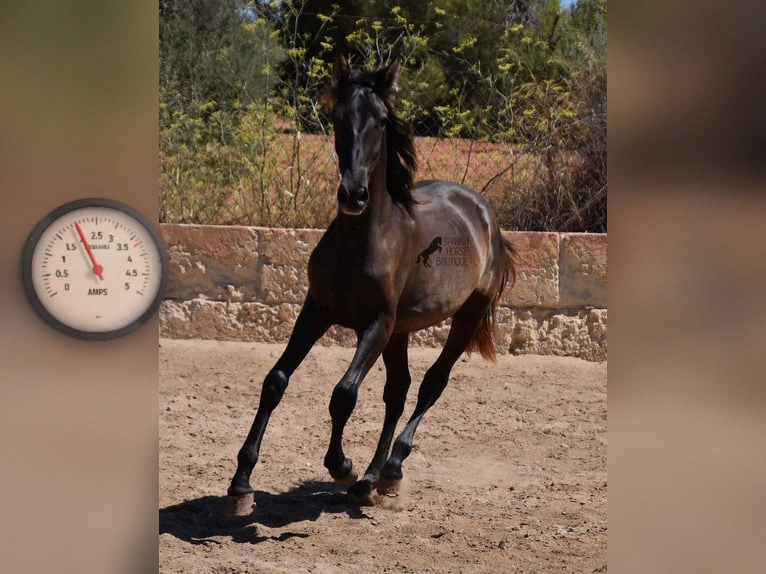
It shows 2 A
